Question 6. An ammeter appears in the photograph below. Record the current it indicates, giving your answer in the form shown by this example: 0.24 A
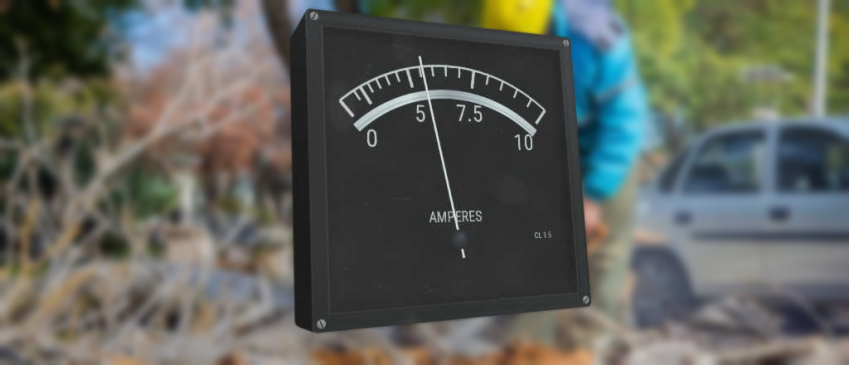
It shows 5.5 A
